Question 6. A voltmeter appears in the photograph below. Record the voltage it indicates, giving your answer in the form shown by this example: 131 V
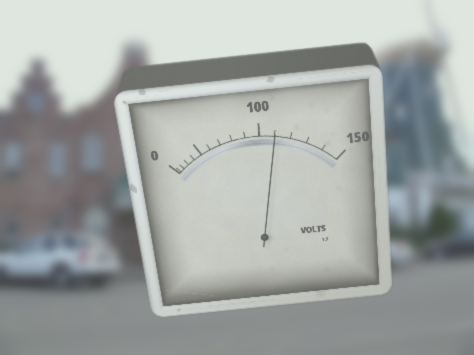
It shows 110 V
